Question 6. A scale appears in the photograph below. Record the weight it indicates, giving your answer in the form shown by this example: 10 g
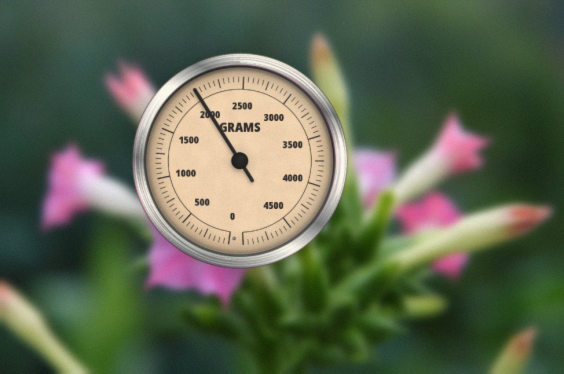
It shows 2000 g
